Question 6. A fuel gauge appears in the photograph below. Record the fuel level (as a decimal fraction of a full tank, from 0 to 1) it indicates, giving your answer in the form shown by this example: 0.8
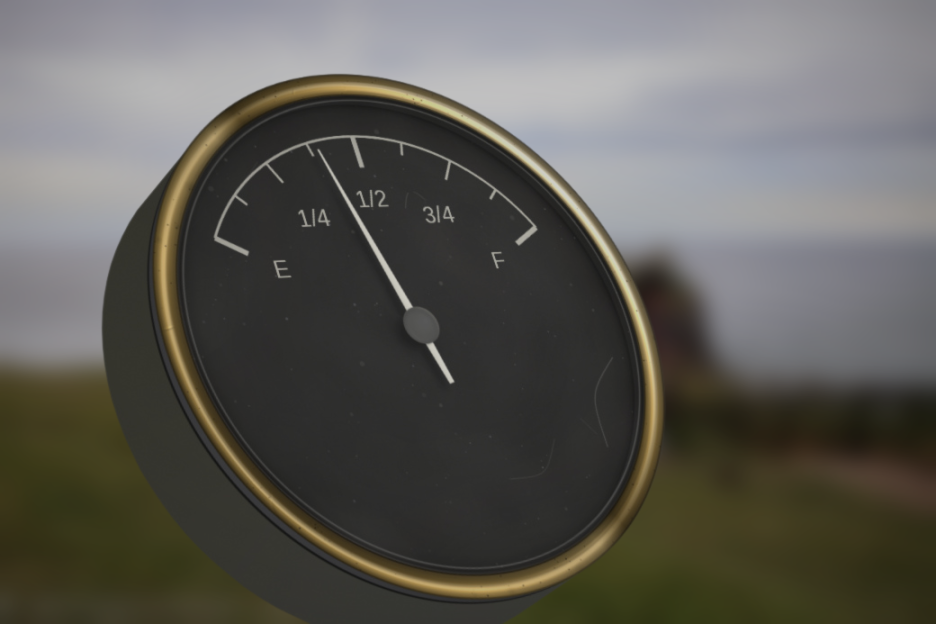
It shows 0.375
